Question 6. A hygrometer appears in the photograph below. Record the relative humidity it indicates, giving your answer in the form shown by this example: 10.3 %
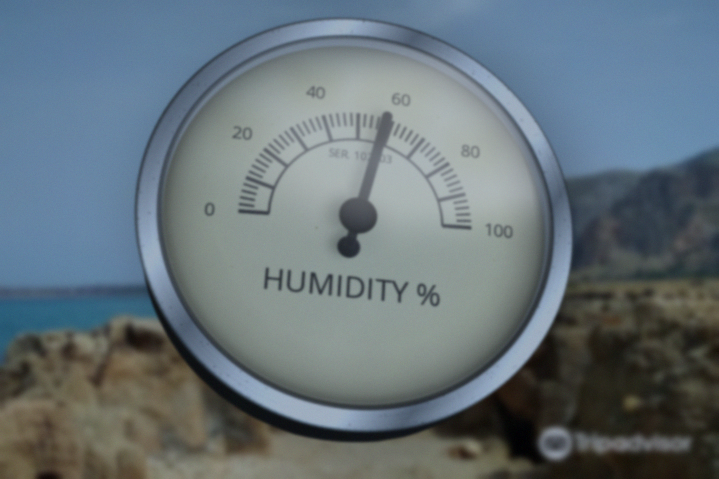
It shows 58 %
